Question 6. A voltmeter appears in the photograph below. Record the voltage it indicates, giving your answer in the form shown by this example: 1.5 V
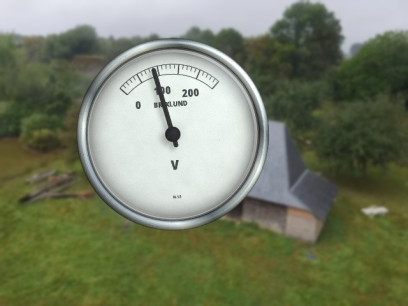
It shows 90 V
